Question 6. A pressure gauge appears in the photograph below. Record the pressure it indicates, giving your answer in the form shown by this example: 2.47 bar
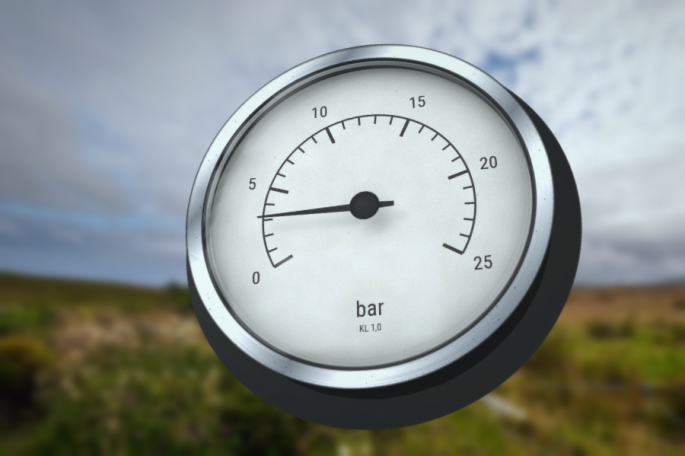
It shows 3 bar
